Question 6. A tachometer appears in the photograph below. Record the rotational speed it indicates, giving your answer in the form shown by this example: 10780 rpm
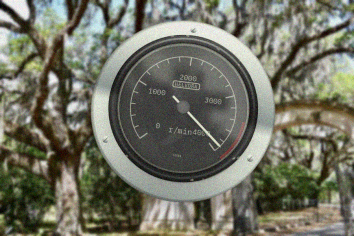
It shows 3900 rpm
